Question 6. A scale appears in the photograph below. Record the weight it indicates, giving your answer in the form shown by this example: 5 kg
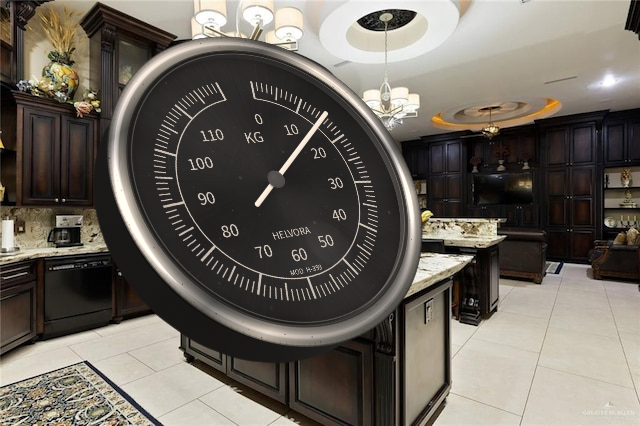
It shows 15 kg
